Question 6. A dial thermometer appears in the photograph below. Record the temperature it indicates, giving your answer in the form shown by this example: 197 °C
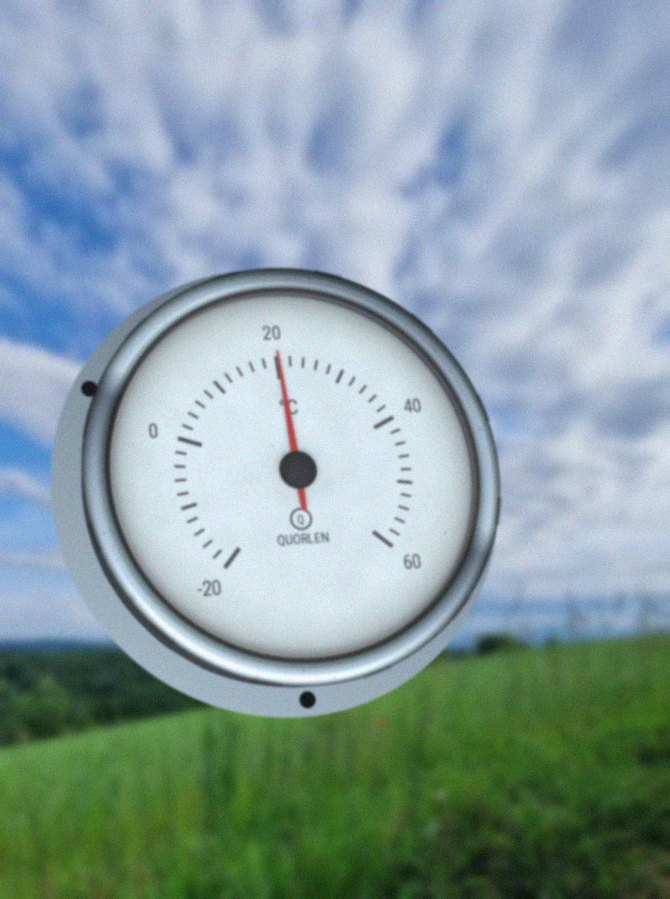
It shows 20 °C
